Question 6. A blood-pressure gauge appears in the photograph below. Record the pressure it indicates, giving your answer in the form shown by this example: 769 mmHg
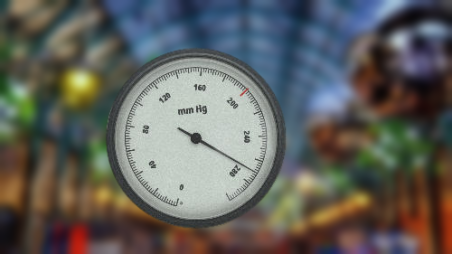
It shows 270 mmHg
